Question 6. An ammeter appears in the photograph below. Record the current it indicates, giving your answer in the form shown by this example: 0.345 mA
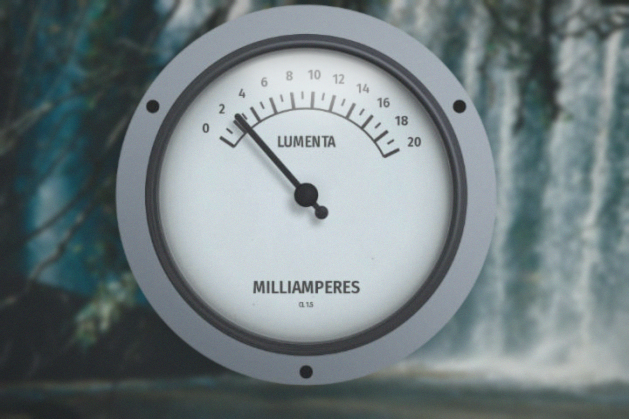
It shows 2.5 mA
